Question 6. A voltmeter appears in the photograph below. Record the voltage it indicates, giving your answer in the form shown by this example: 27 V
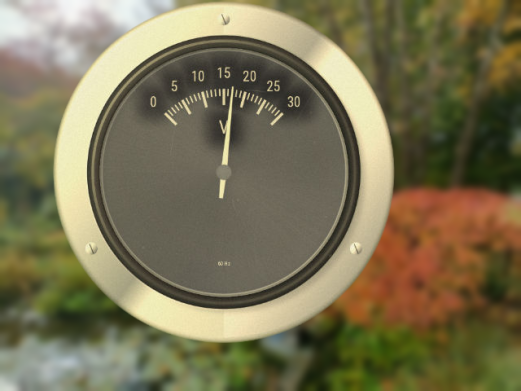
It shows 17 V
